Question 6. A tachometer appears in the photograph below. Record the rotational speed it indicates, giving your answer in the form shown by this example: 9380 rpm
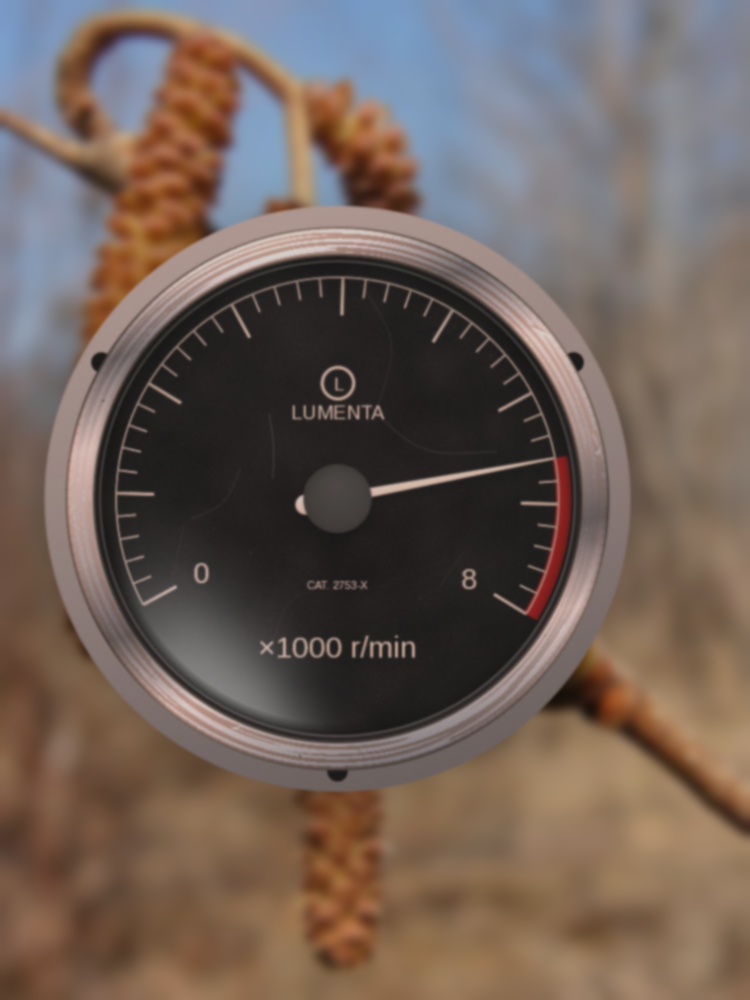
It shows 6600 rpm
